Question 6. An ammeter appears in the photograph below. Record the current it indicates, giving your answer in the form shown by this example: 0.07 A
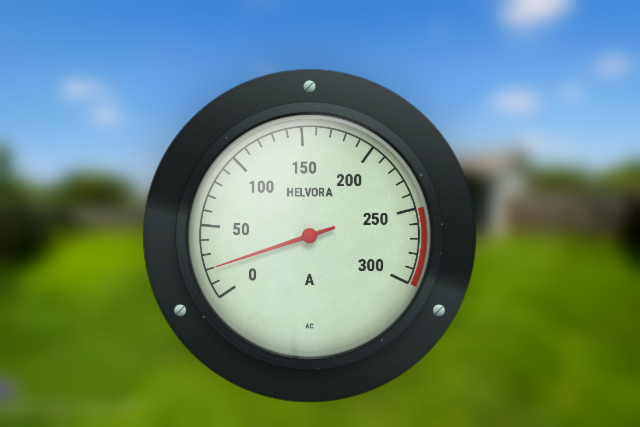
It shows 20 A
